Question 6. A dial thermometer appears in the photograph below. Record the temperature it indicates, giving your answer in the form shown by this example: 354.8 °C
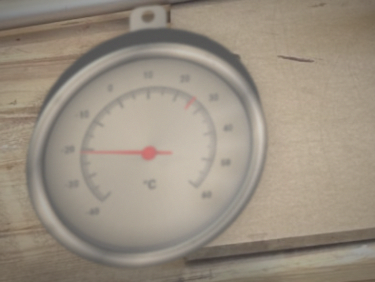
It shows -20 °C
